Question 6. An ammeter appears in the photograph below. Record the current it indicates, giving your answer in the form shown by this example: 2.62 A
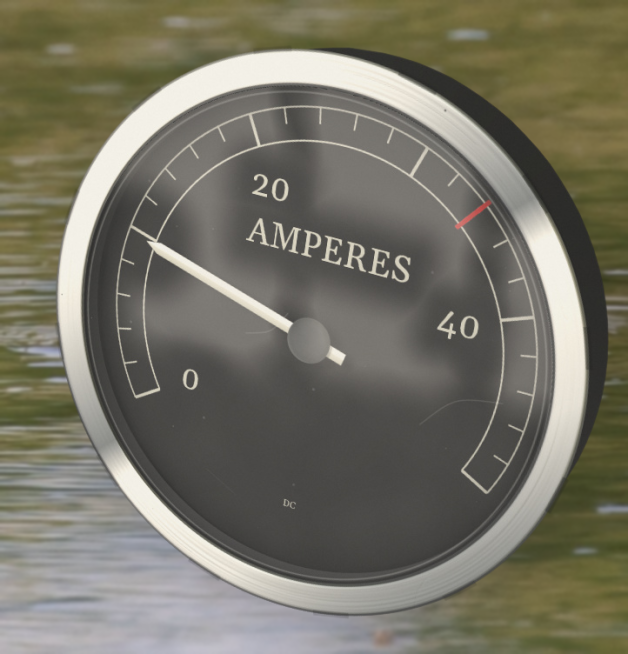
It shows 10 A
